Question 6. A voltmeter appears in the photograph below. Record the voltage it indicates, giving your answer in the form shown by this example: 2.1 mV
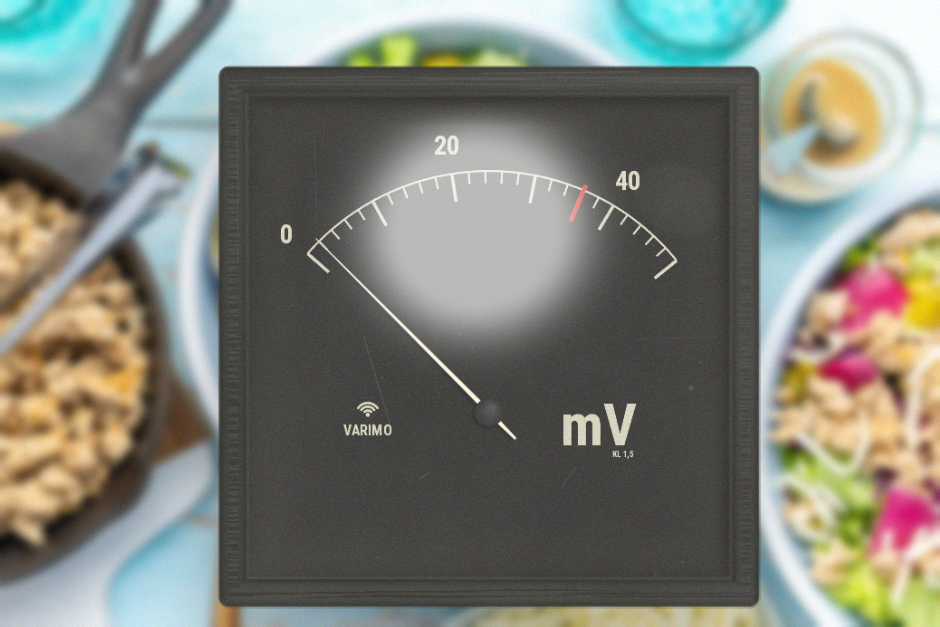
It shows 2 mV
